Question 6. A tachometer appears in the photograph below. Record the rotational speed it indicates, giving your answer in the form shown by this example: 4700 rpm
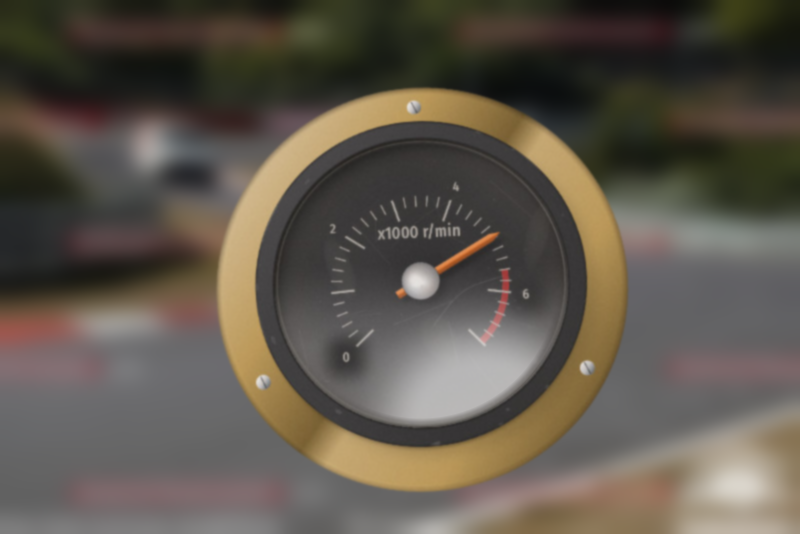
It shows 5000 rpm
